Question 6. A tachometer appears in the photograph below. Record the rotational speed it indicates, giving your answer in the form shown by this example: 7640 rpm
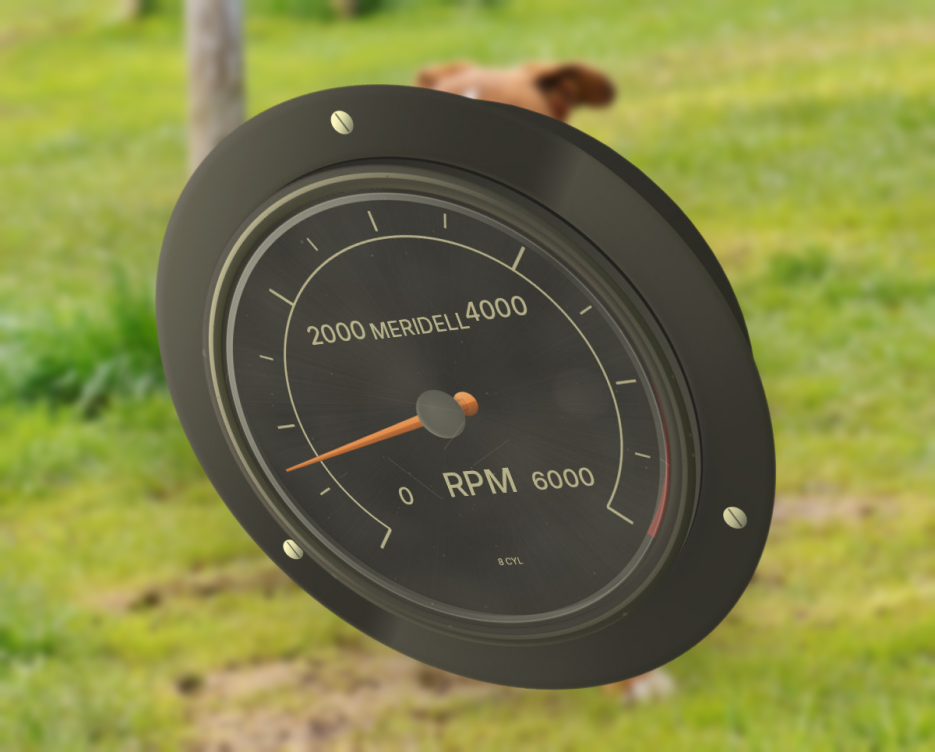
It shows 750 rpm
